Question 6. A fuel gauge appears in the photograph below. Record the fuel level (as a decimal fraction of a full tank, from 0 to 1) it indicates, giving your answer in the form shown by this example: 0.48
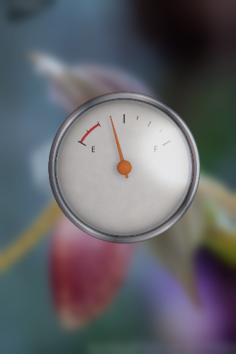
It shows 0.375
